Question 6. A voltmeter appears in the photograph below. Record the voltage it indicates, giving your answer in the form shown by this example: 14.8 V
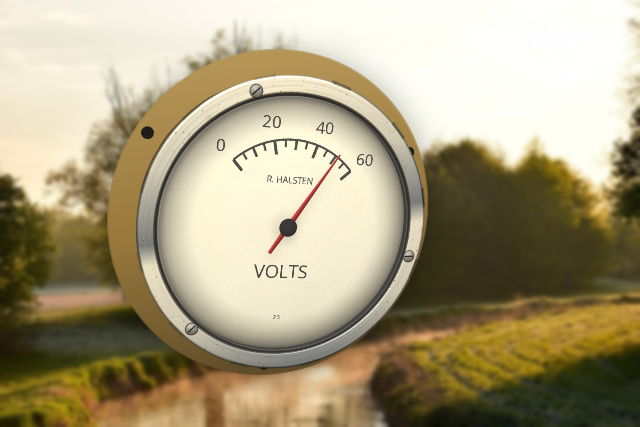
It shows 50 V
